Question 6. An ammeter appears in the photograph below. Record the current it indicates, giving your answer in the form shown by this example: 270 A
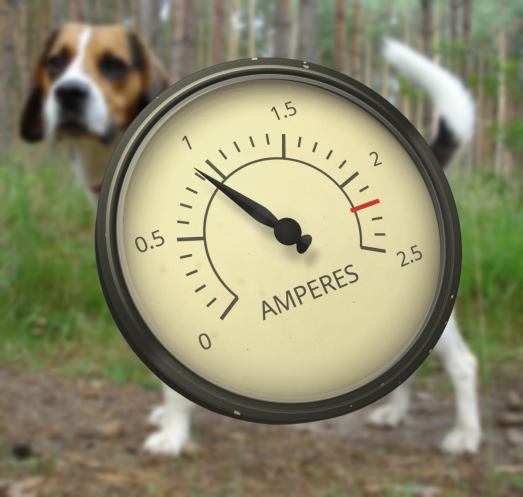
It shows 0.9 A
